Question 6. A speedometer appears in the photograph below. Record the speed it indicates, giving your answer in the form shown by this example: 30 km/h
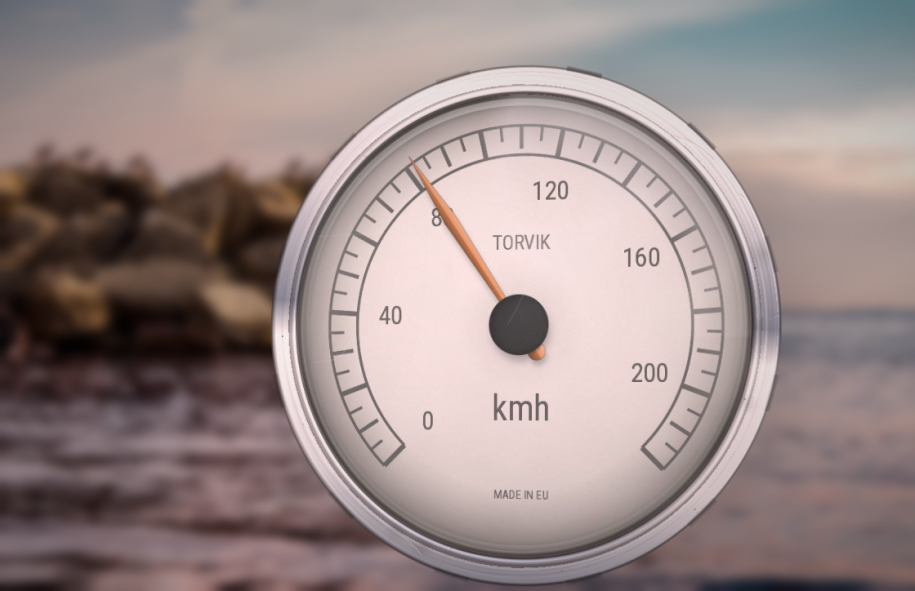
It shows 82.5 km/h
